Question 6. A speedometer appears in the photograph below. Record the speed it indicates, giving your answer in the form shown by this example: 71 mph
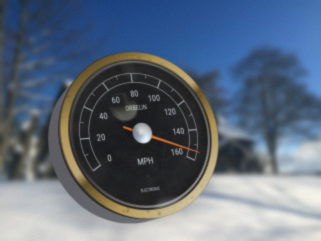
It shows 155 mph
